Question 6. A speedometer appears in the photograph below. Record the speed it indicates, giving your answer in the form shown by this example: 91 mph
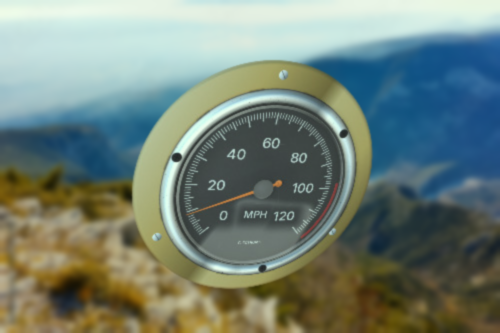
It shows 10 mph
